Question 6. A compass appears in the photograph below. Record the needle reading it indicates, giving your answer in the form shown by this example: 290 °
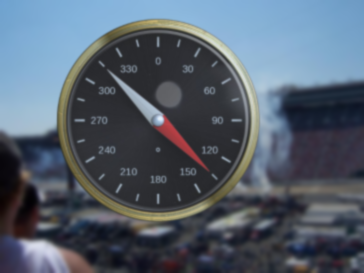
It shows 135 °
